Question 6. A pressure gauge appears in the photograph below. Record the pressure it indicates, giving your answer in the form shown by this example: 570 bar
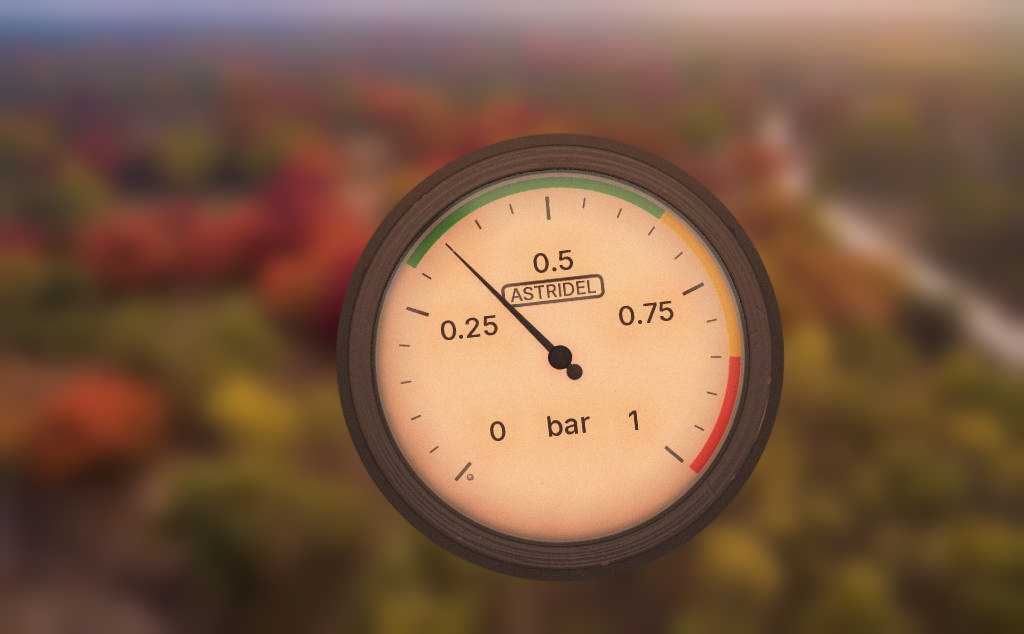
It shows 0.35 bar
